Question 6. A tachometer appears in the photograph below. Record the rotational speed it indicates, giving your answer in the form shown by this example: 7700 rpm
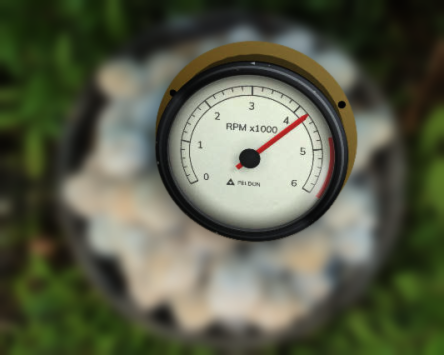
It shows 4200 rpm
